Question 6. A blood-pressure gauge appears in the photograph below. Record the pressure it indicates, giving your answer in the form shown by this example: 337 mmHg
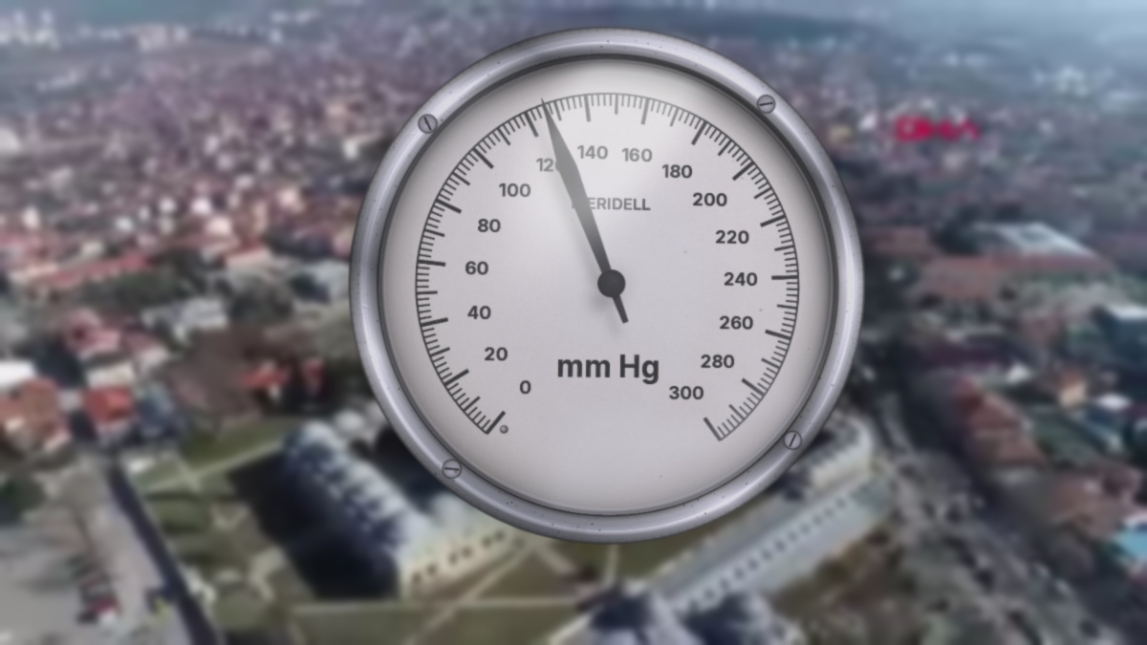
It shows 126 mmHg
